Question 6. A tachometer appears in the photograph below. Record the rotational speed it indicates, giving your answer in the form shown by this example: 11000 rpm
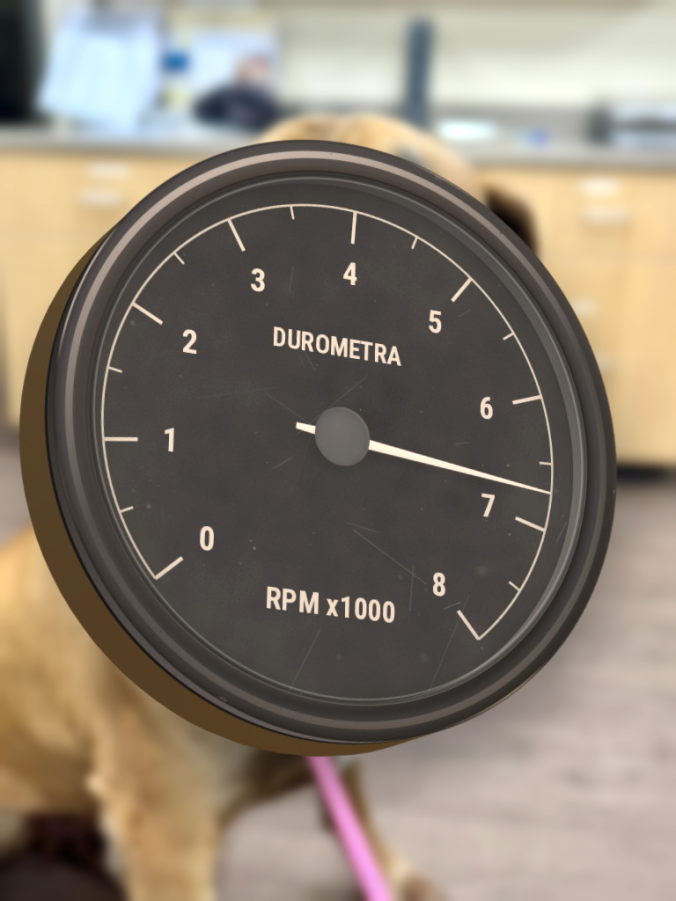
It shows 6750 rpm
